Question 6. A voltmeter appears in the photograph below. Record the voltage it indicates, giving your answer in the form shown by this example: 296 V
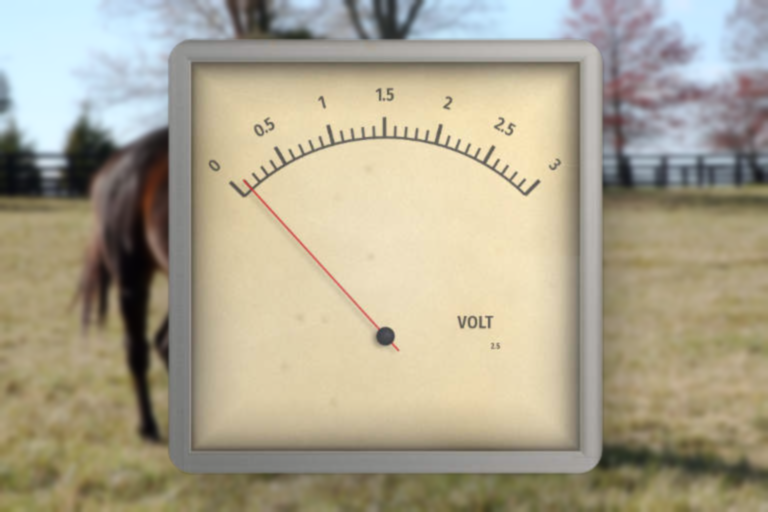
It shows 0.1 V
